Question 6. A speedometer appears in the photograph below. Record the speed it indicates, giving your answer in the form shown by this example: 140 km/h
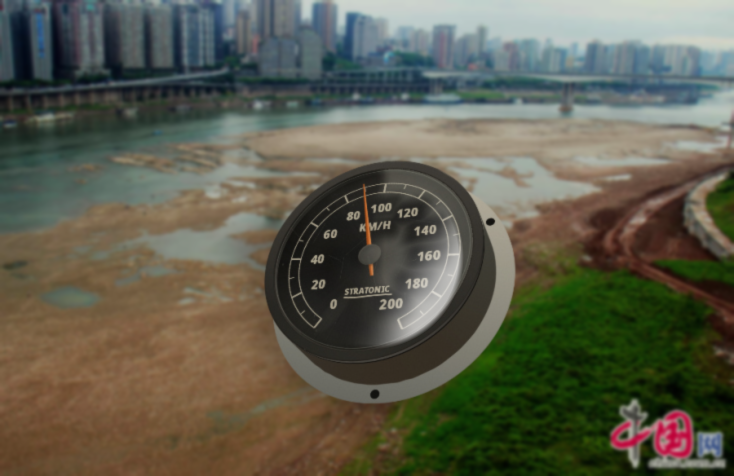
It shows 90 km/h
